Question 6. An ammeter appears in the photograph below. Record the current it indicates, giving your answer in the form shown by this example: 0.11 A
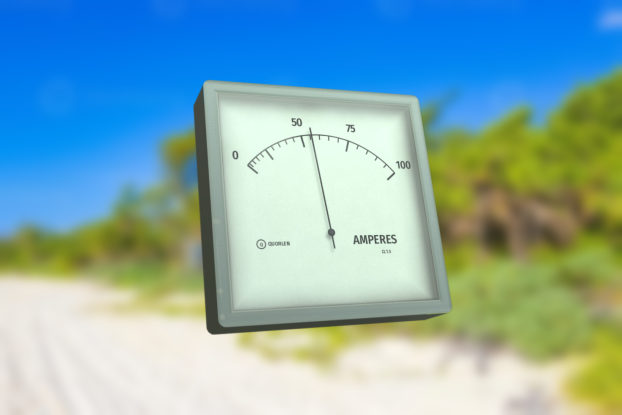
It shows 55 A
